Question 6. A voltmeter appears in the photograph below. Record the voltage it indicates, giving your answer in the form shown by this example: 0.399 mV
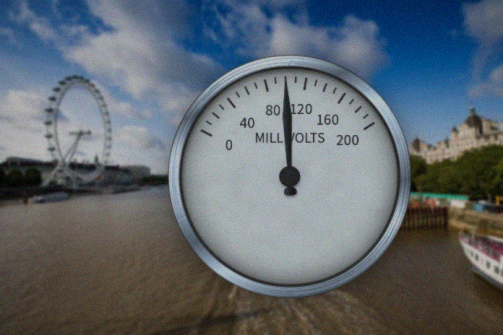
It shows 100 mV
